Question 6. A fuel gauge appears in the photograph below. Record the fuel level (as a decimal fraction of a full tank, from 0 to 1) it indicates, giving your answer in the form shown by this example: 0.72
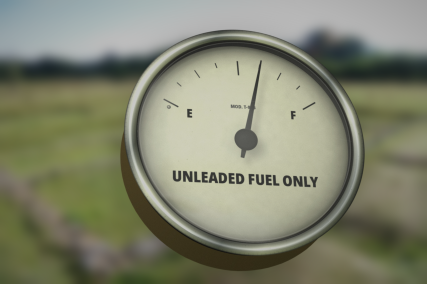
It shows 0.625
